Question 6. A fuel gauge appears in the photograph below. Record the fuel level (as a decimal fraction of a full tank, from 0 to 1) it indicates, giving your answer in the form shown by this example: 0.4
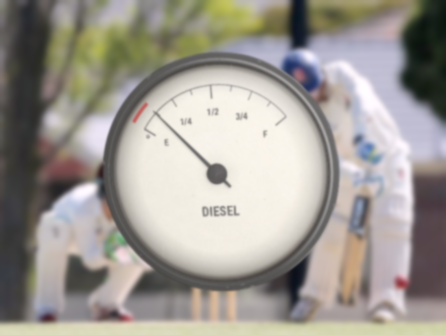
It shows 0.125
